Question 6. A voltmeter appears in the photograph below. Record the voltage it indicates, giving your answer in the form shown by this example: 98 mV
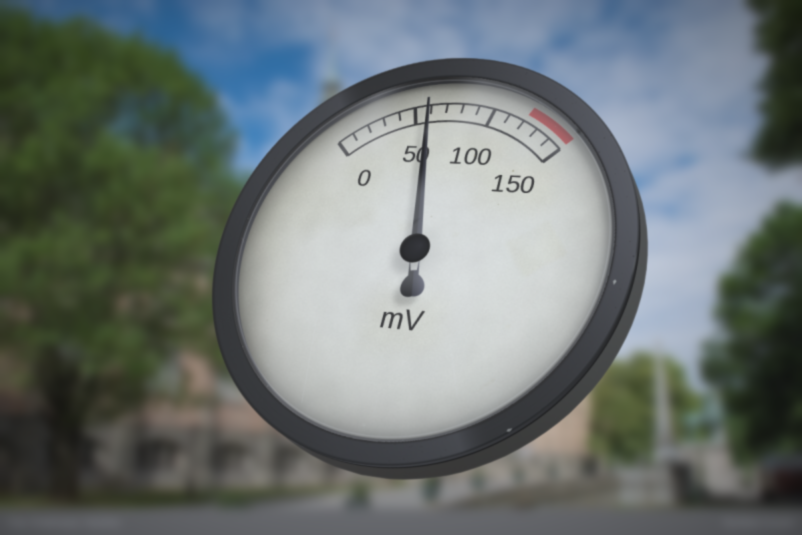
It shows 60 mV
